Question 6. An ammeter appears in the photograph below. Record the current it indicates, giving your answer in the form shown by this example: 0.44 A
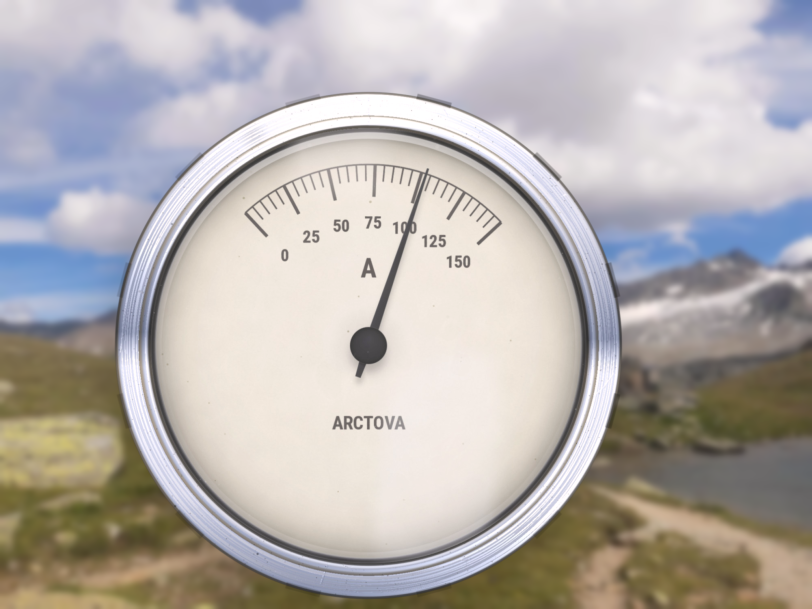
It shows 102.5 A
